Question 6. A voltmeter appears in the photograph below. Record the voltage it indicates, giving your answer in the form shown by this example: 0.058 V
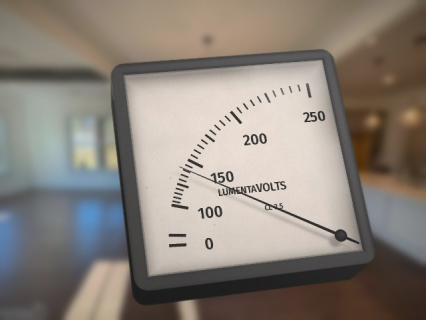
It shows 140 V
